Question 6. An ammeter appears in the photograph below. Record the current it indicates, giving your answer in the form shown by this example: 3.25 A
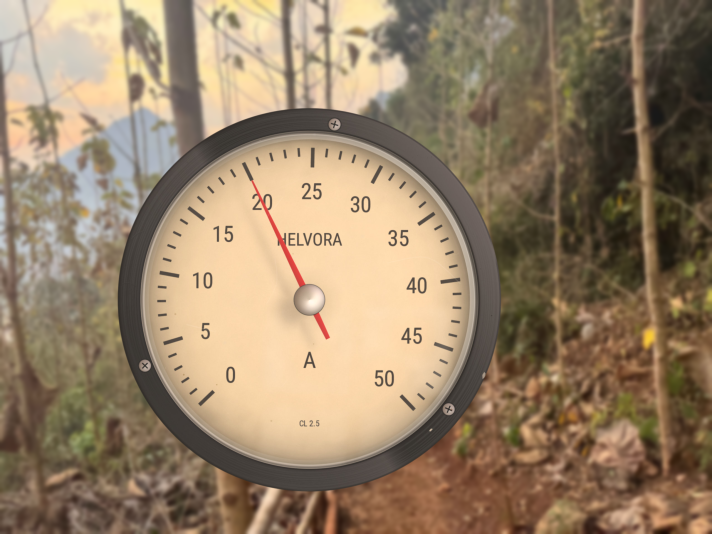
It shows 20 A
